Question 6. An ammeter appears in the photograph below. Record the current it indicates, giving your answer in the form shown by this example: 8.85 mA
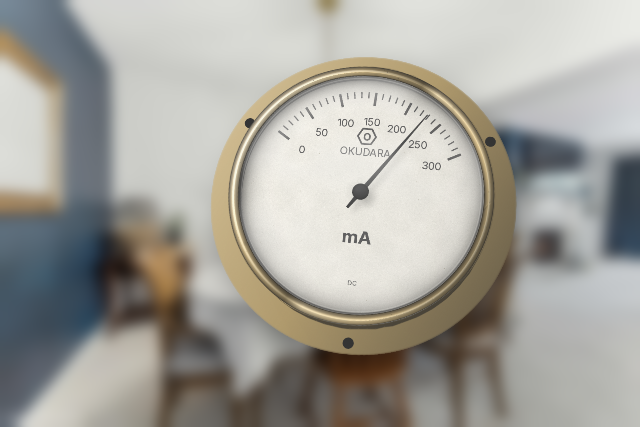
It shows 230 mA
